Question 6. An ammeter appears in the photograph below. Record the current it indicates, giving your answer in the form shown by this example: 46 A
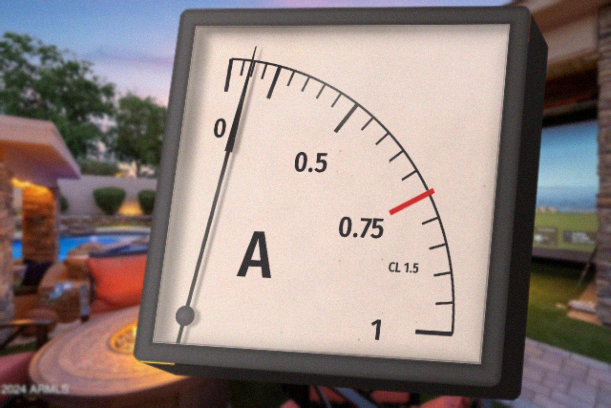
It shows 0.15 A
